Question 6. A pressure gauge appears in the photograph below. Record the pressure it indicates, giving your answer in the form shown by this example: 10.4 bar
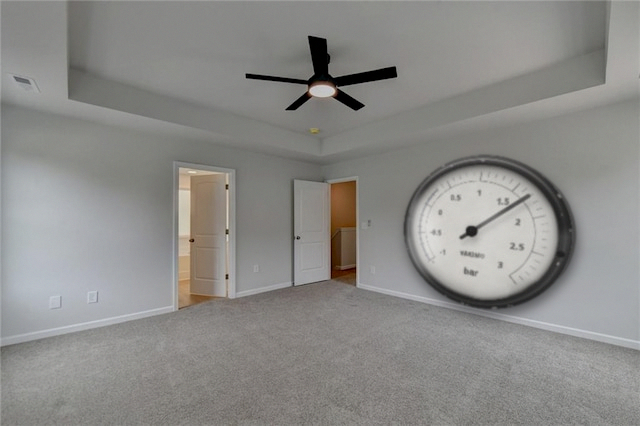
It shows 1.7 bar
